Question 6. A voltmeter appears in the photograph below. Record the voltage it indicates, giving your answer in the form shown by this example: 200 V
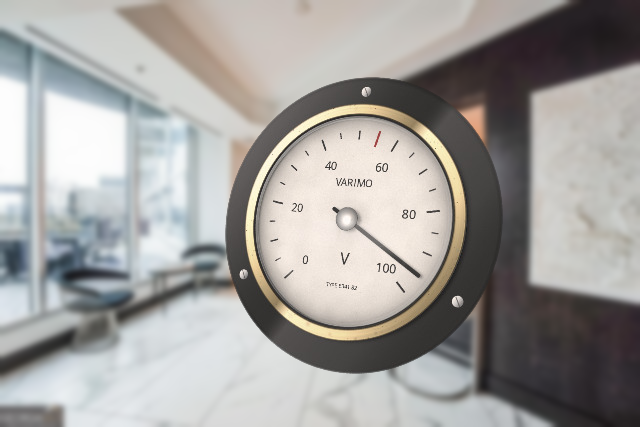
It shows 95 V
